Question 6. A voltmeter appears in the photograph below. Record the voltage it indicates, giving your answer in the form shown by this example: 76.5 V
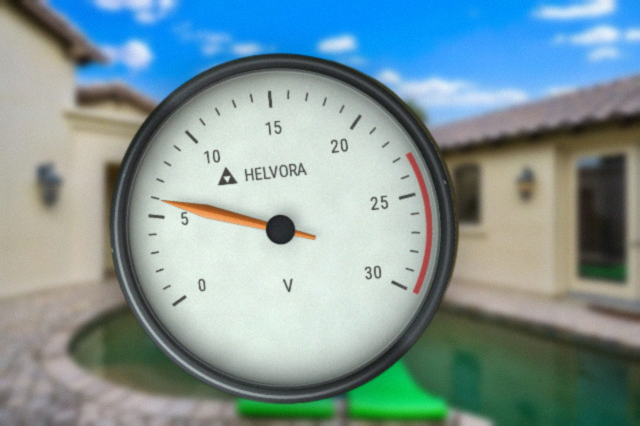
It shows 6 V
